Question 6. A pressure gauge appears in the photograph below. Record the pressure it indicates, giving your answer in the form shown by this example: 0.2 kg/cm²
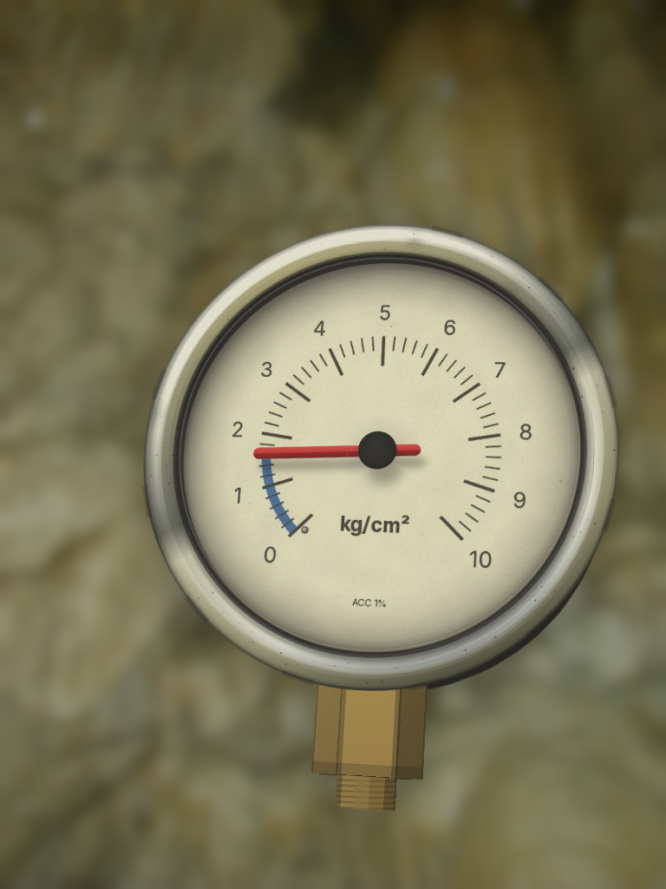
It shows 1.6 kg/cm²
